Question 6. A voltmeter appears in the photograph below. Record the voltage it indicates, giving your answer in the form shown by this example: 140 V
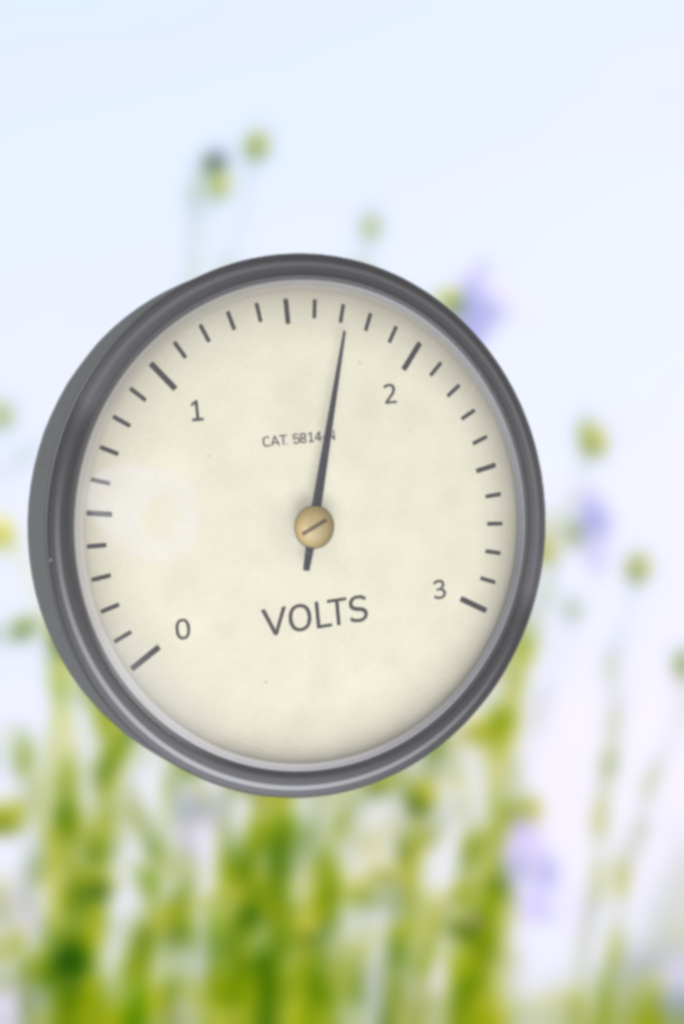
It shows 1.7 V
